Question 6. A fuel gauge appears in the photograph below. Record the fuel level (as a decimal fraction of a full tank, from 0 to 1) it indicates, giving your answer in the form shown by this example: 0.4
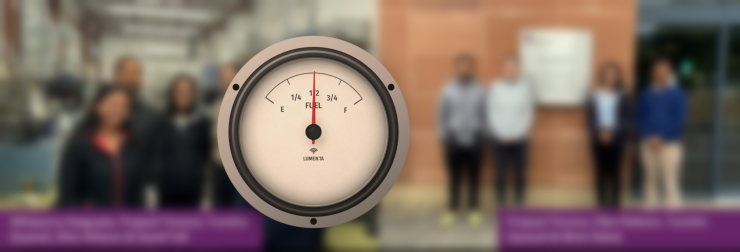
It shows 0.5
